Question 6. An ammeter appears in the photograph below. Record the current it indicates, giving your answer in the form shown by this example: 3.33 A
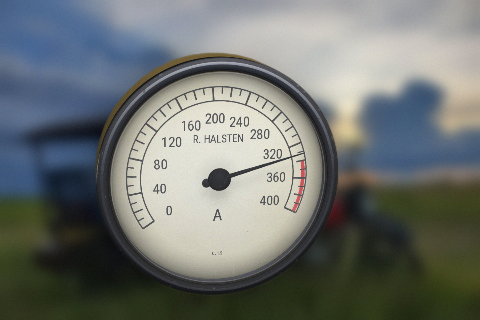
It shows 330 A
